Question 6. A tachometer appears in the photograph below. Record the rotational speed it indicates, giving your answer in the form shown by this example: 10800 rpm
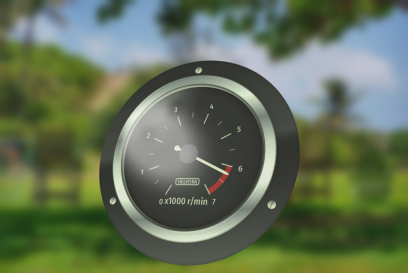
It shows 6250 rpm
